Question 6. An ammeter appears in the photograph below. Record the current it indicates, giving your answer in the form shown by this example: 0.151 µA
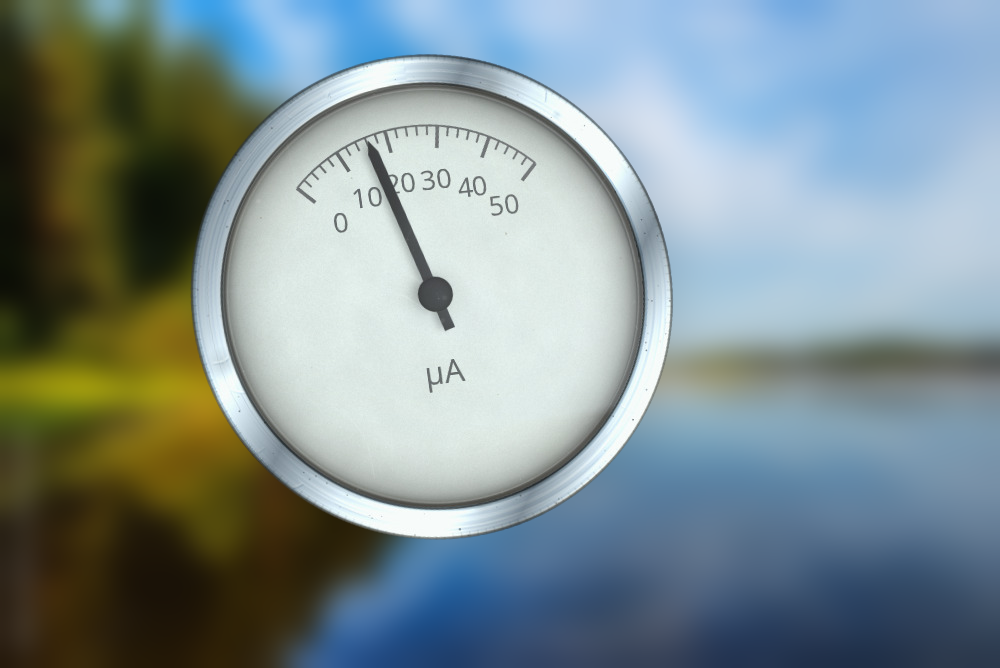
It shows 16 µA
